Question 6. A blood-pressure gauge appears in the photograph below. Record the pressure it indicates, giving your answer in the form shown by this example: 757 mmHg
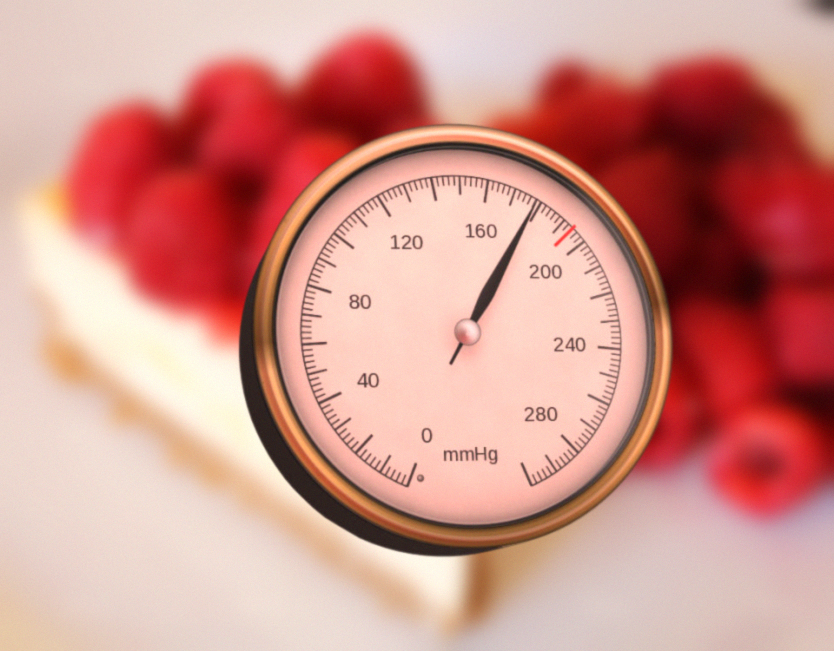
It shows 178 mmHg
